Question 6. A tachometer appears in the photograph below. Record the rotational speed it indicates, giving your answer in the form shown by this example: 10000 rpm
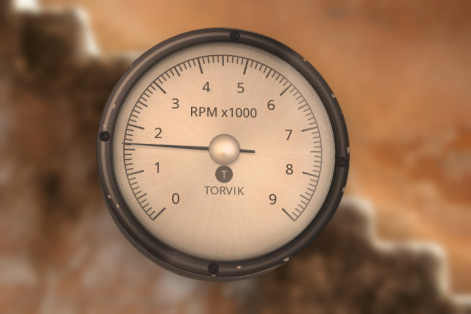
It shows 1600 rpm
